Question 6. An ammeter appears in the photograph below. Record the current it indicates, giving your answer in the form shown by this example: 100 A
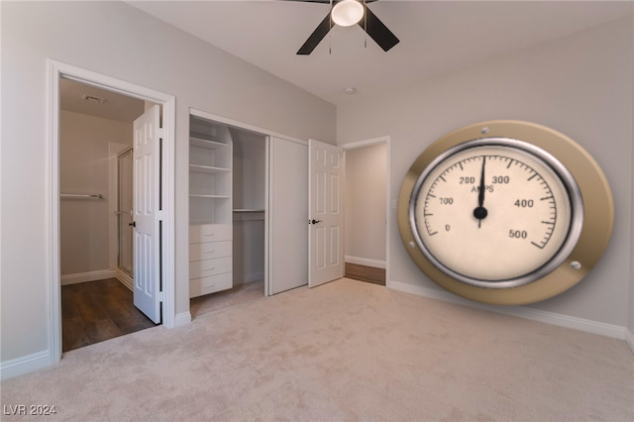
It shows 250 A
